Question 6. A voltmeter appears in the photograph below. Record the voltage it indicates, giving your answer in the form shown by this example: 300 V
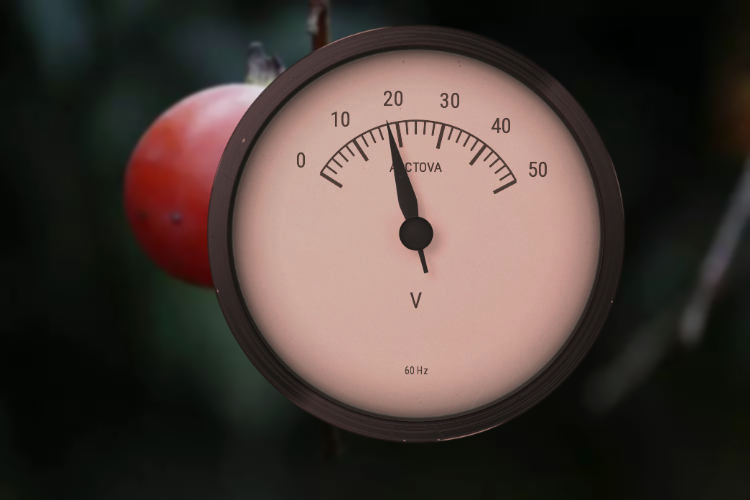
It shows 18 V
